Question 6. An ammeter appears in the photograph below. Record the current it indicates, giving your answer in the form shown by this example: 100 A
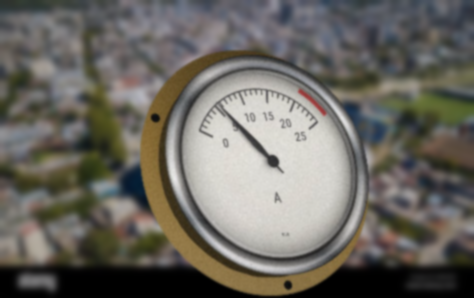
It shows 5 A
